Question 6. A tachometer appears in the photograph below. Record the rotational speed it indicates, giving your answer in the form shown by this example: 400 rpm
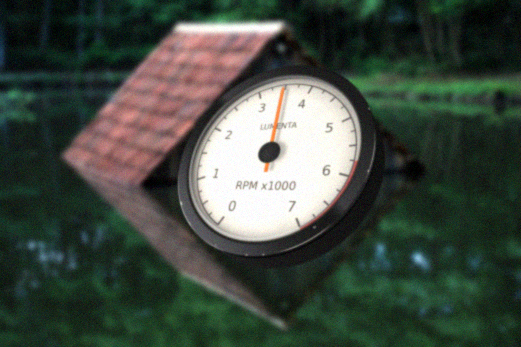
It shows 3500 rpm
